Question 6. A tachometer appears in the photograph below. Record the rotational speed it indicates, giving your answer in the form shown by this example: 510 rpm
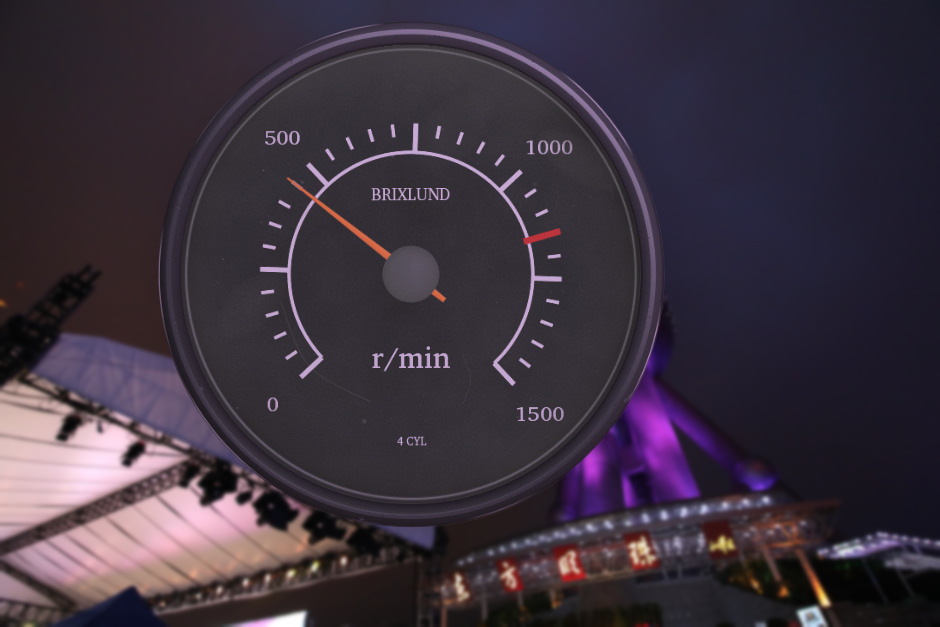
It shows 450 rpm
